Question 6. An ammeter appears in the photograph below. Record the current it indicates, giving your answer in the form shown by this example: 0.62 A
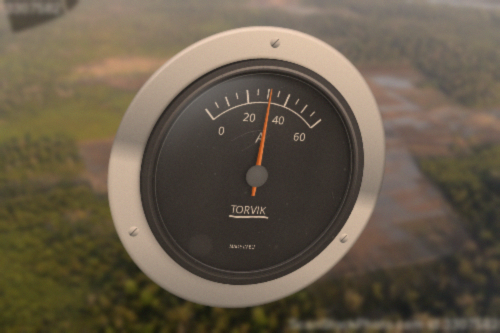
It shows 30 A
